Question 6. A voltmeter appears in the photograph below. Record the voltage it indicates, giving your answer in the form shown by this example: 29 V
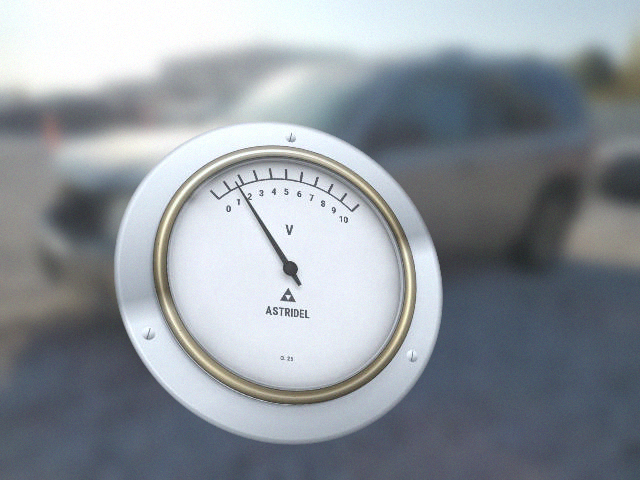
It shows 1.5 V
